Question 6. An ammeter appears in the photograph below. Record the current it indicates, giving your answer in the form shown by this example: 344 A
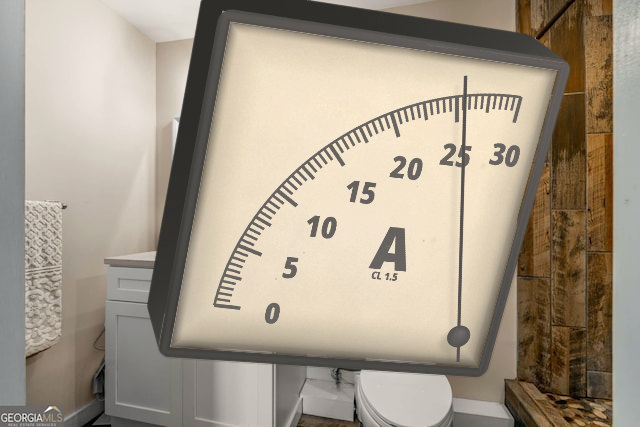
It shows 25.5 A
